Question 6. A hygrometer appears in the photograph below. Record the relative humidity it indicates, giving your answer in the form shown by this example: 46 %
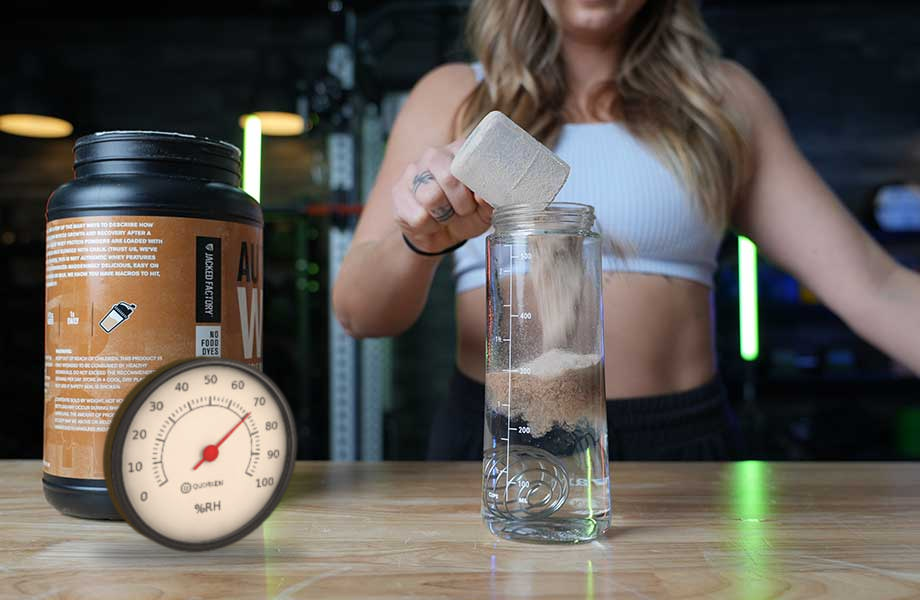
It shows 70 %
